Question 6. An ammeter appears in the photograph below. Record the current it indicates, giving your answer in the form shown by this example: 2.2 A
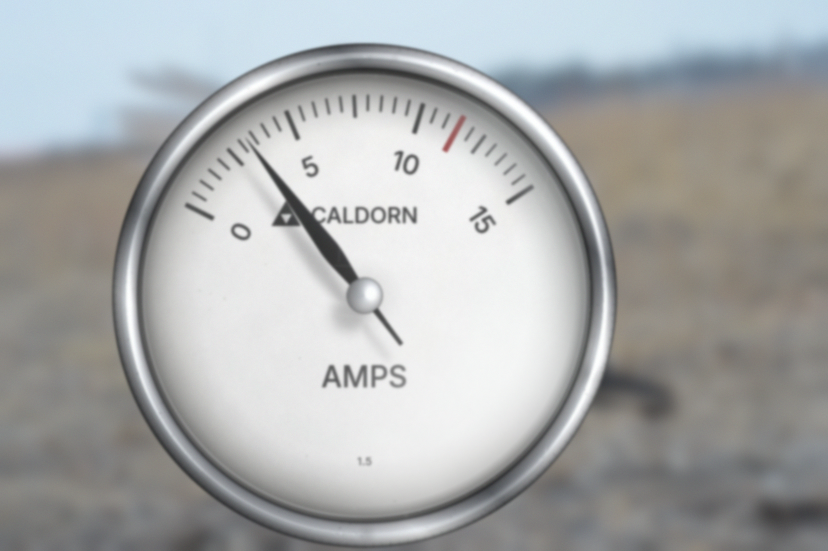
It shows 3.25 A
